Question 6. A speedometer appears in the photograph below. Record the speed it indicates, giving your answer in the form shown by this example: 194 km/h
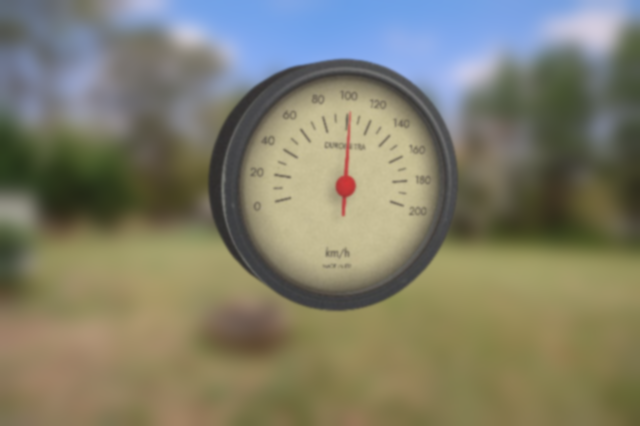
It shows 100 km/h
